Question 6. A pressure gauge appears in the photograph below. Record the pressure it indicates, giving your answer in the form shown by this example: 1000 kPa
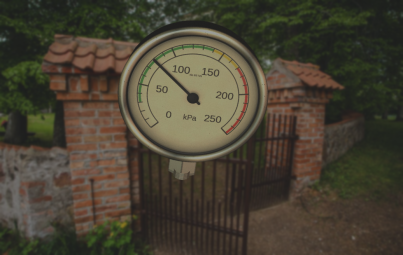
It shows 80 kPa
